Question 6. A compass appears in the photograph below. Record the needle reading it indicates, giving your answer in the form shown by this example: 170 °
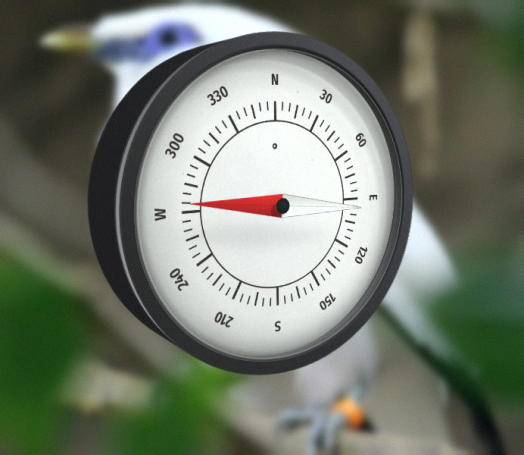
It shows 275 °
